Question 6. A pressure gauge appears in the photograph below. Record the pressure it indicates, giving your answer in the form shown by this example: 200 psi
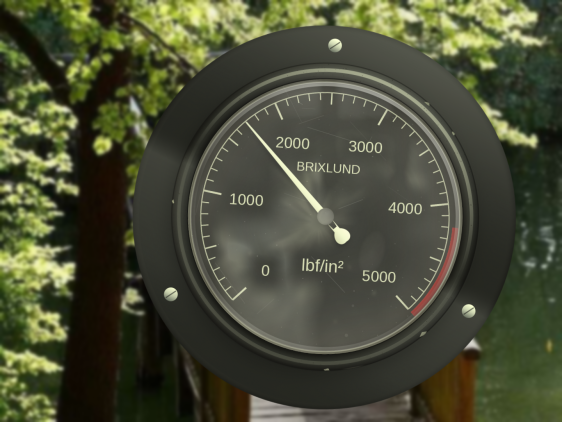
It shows 1700 psi
